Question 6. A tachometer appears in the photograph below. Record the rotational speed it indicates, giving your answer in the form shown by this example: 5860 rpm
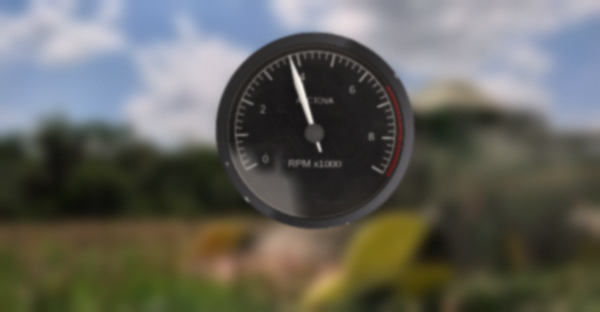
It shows 3800 rpm
